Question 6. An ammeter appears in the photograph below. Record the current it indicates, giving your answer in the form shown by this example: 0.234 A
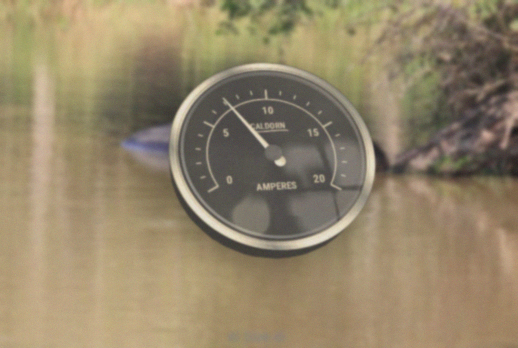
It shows 7 A
